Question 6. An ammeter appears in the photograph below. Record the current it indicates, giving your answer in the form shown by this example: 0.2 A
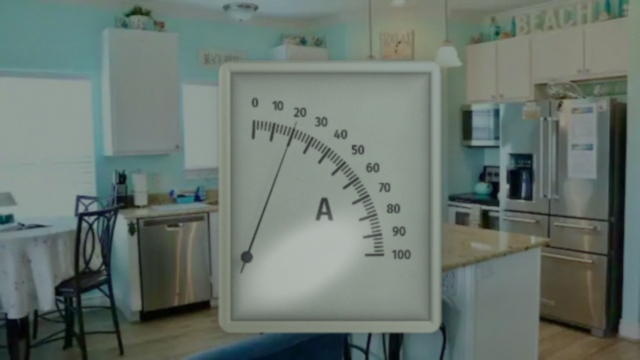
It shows 20 A
